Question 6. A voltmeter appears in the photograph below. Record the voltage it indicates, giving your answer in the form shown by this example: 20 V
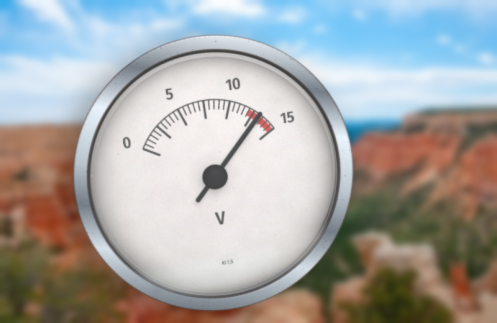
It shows 13 V
